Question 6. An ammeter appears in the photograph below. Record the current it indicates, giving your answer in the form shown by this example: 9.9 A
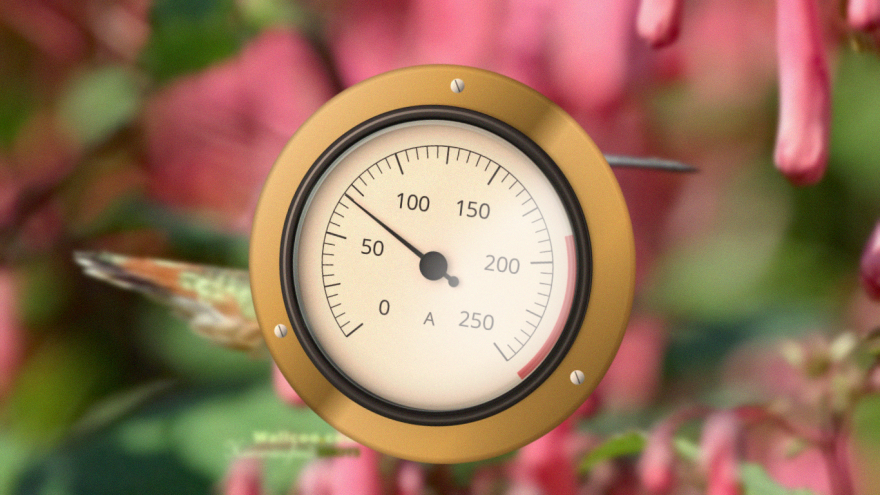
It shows 70 A
